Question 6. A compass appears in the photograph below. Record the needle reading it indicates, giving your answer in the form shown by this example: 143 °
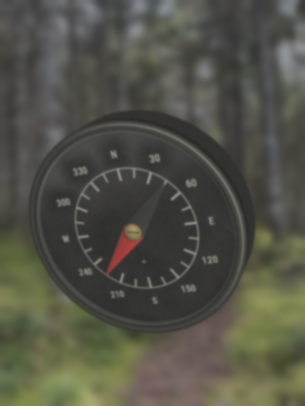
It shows 225 °
